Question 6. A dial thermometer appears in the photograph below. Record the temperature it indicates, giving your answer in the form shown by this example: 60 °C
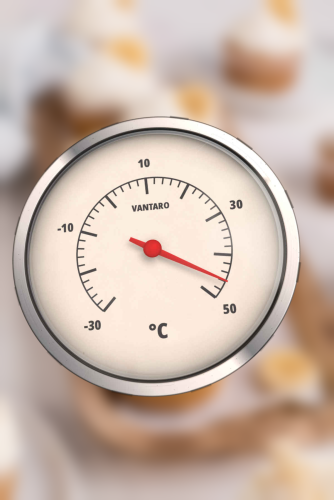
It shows 46 °C
